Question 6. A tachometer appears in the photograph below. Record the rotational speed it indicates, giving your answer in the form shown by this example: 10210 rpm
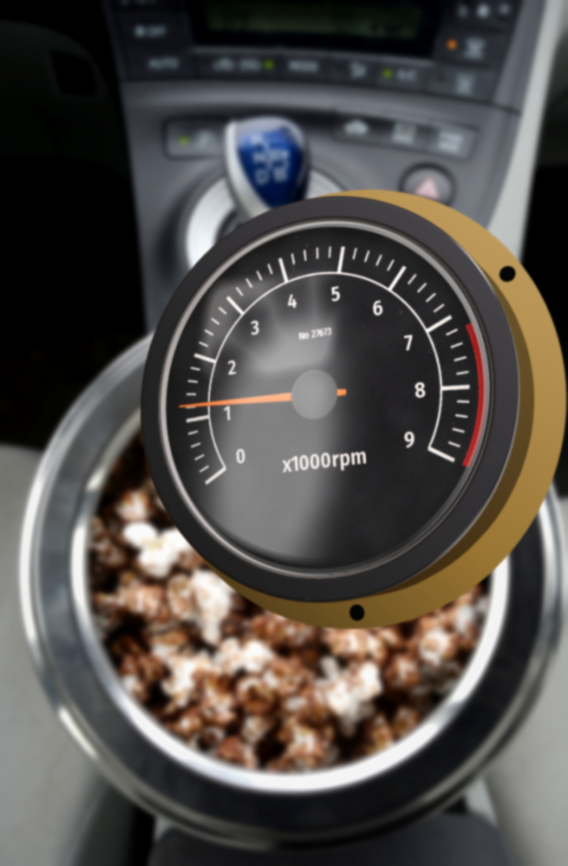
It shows 1200 rpm
